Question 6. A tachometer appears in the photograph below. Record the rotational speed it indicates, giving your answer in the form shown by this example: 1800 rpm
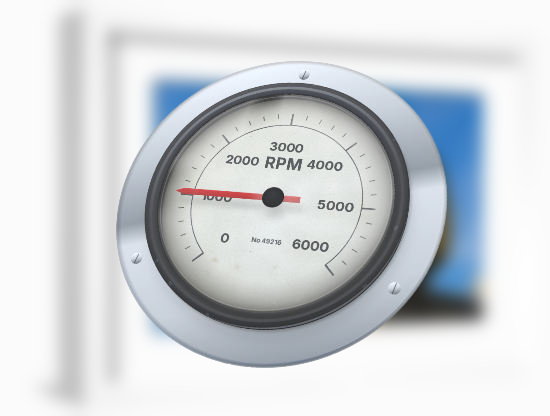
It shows 1000 rpm
